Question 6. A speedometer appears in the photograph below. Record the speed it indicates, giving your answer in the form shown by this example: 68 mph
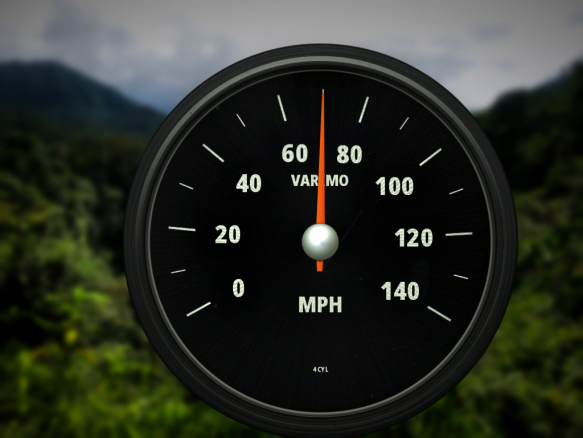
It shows 70 mph
